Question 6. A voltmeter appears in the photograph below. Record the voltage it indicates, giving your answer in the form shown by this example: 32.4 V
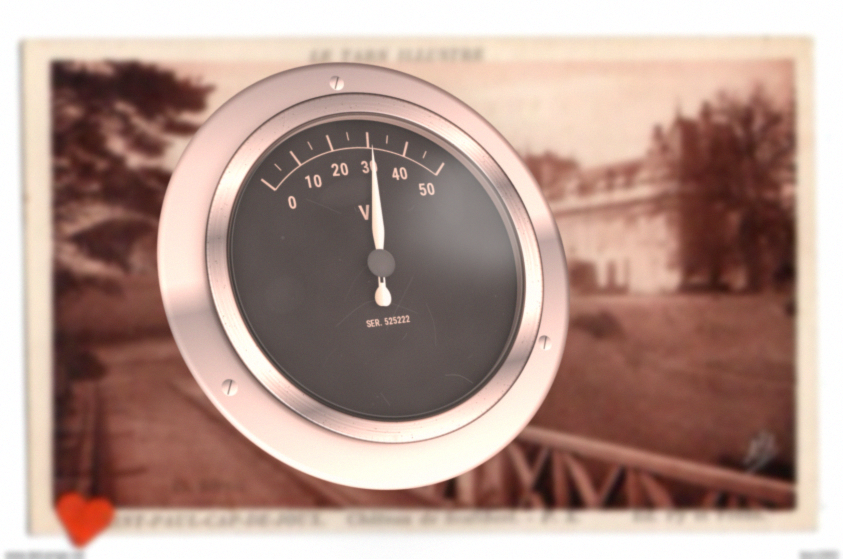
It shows 30 V
